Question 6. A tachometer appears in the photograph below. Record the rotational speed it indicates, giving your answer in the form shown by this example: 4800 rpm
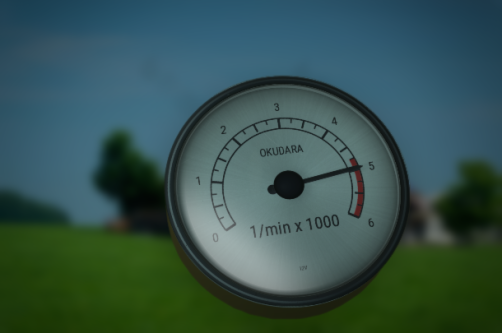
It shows 5000 rpm
